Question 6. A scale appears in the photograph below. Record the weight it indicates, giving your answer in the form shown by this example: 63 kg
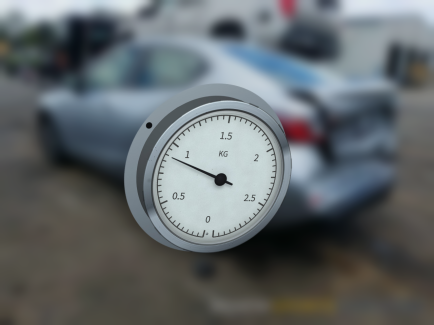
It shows 0.9 kg
